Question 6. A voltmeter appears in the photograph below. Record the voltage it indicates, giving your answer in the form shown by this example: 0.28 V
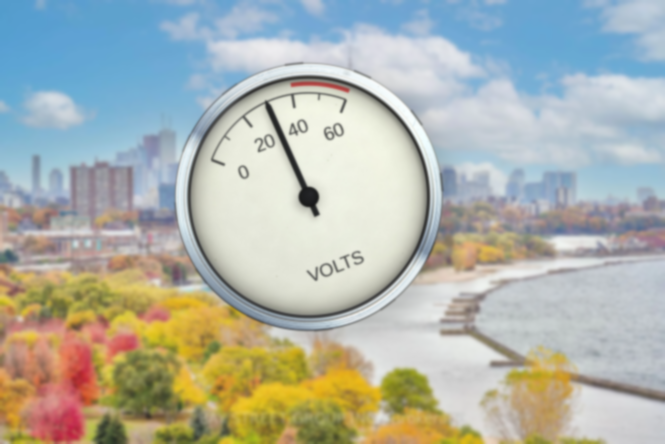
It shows 30 V
